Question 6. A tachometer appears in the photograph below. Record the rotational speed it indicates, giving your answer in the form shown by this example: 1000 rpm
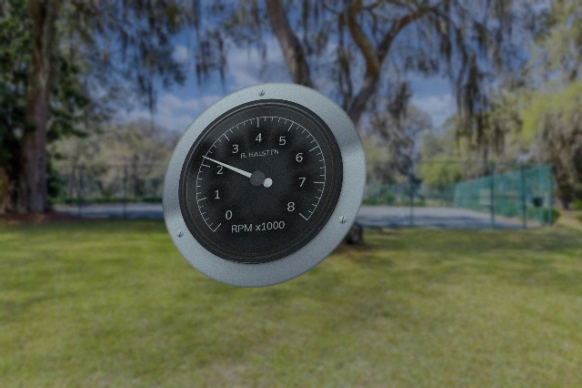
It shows 2200 rpm
